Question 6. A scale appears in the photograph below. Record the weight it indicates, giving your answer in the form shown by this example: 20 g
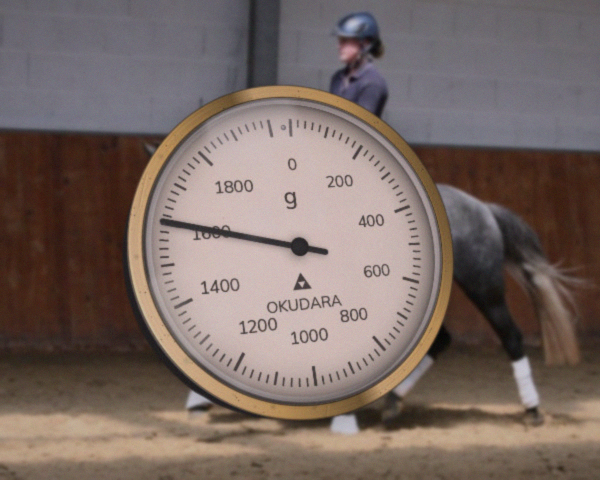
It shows 1600 g
